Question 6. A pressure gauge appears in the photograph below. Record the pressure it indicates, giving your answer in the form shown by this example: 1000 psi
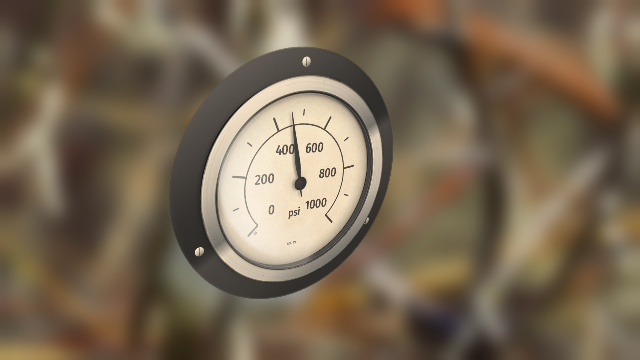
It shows 450 psi
